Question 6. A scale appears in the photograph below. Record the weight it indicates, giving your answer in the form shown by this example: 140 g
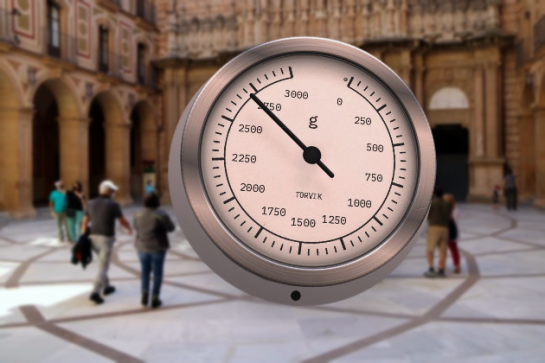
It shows 2700 g
